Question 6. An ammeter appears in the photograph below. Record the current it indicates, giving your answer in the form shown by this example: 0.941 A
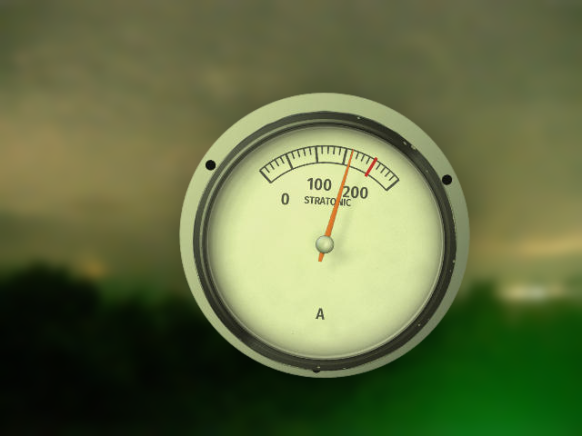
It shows 160 A
